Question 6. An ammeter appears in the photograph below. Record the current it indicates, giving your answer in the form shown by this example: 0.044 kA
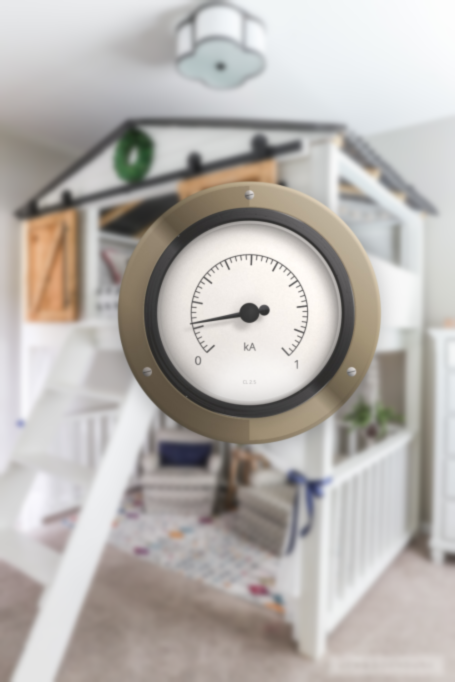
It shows 0.12 kA
